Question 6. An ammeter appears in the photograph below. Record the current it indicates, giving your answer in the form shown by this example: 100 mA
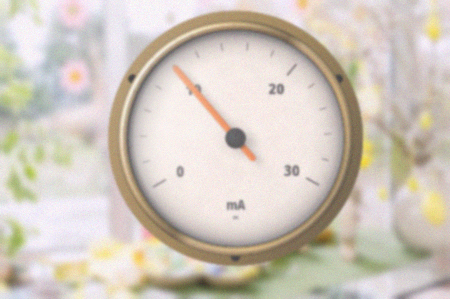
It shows 10 mA
